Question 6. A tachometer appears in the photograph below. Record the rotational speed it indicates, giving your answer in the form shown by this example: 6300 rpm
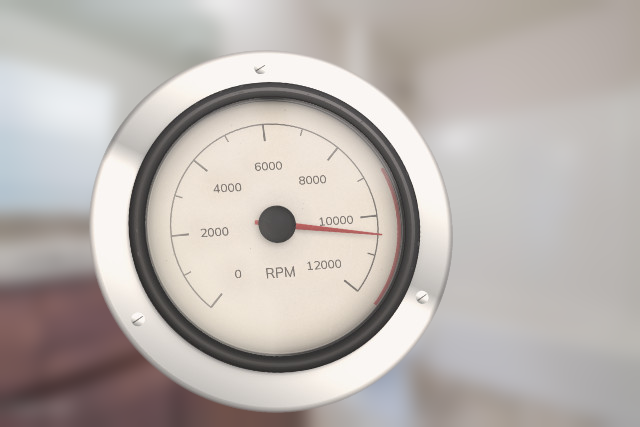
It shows 10500 rpm
